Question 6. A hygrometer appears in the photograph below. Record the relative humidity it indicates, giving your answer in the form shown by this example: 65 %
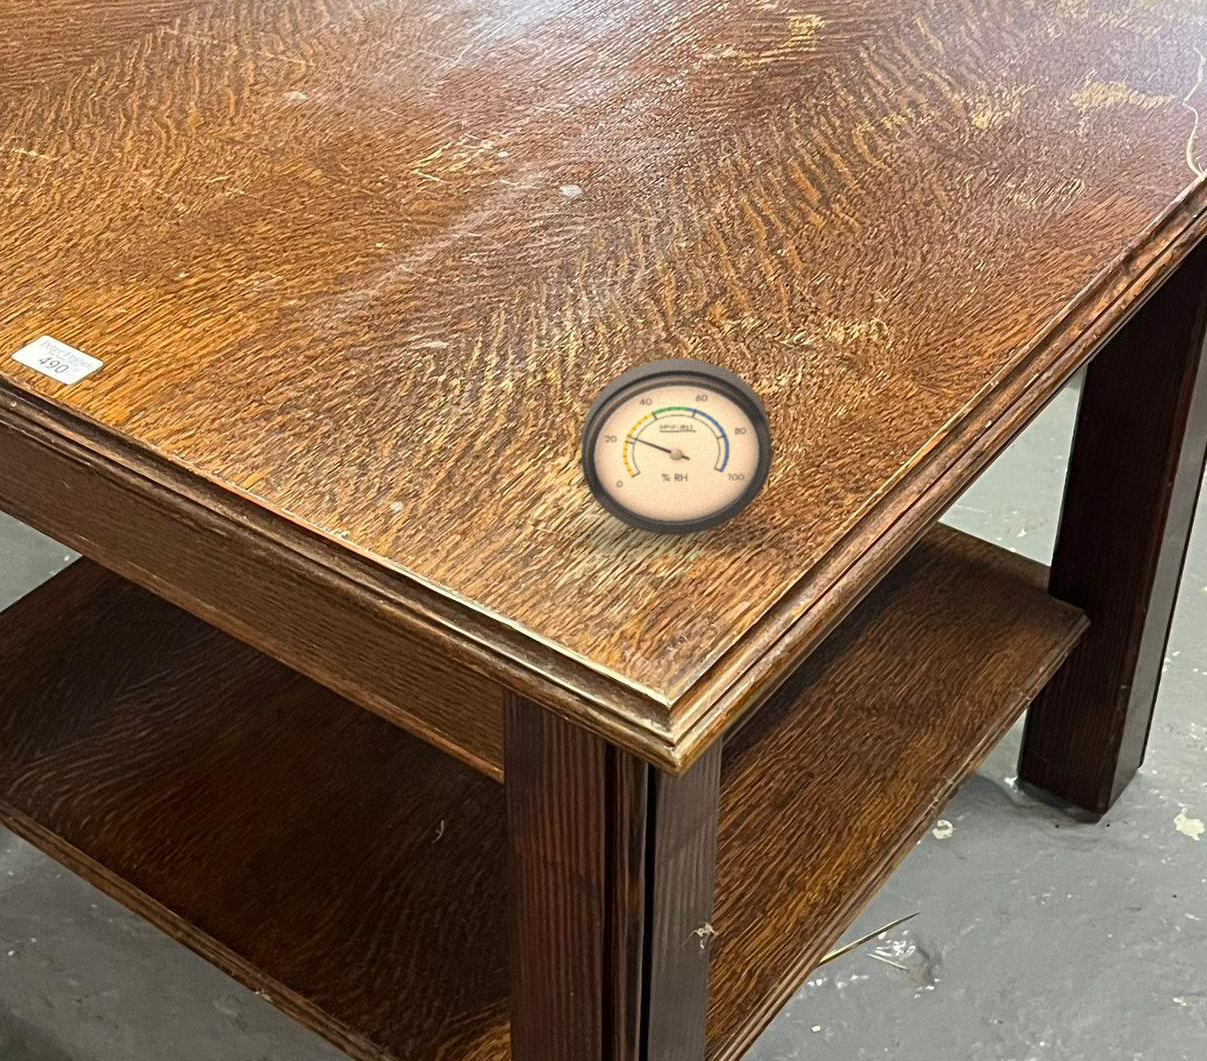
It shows 24 %
